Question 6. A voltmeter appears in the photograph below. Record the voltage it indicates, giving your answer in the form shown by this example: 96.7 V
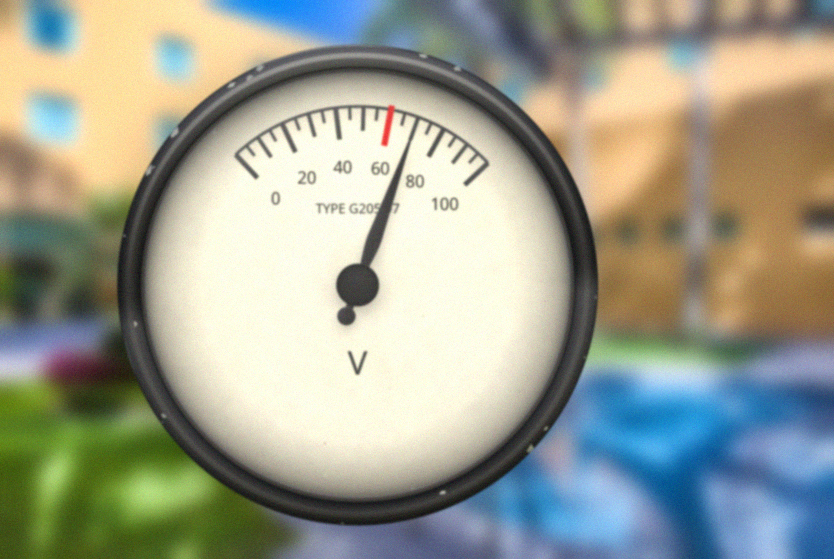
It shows 70 V
